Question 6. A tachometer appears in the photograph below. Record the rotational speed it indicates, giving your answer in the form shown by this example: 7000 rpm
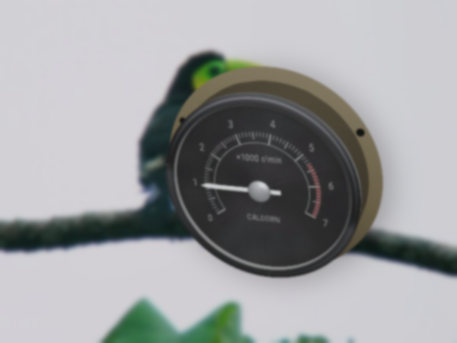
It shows 1000 rpm
